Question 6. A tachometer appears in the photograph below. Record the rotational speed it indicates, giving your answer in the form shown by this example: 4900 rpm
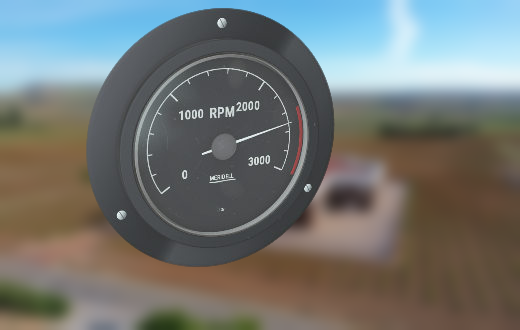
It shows 2500 rpm
